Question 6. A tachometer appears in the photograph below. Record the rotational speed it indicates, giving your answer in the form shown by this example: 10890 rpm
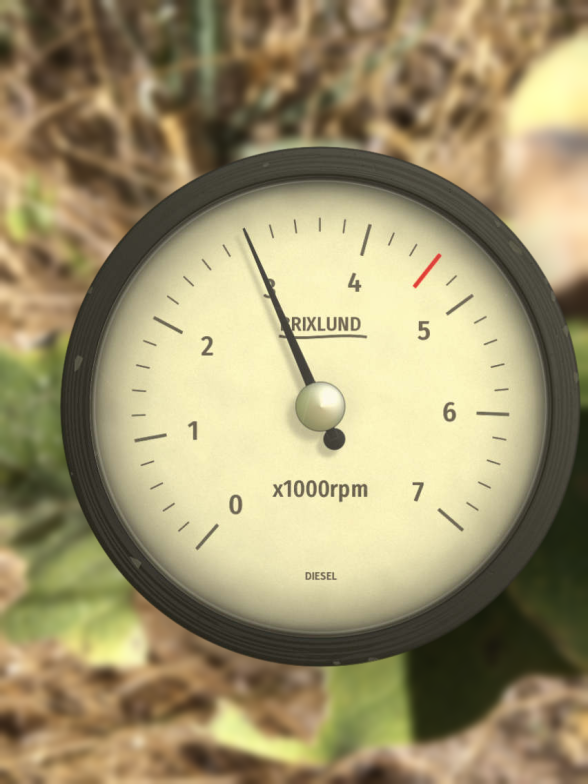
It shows 3000 rpm
